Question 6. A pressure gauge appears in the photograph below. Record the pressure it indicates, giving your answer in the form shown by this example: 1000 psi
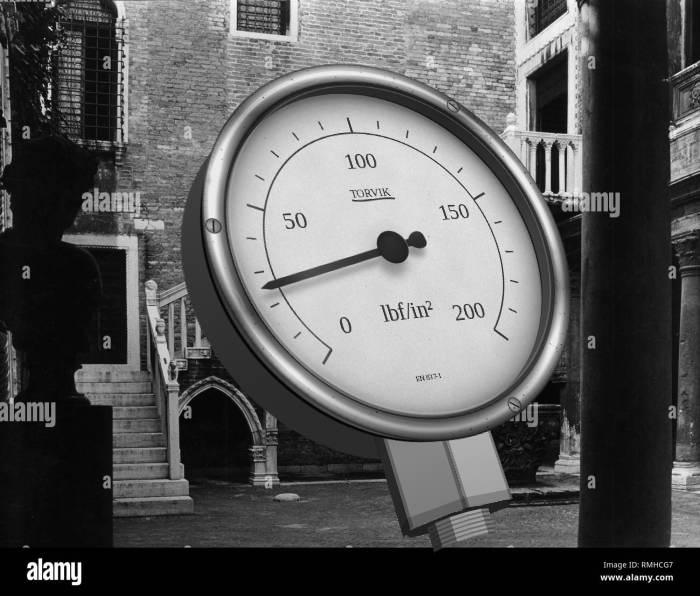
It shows 25 psi
